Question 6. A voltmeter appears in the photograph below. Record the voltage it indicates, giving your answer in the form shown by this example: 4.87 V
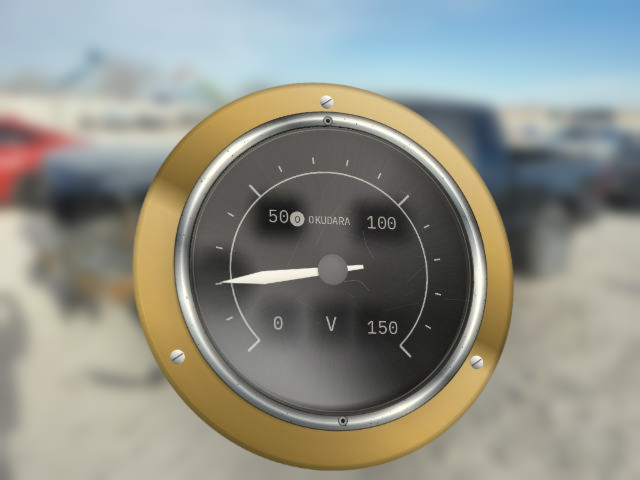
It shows 20 V
